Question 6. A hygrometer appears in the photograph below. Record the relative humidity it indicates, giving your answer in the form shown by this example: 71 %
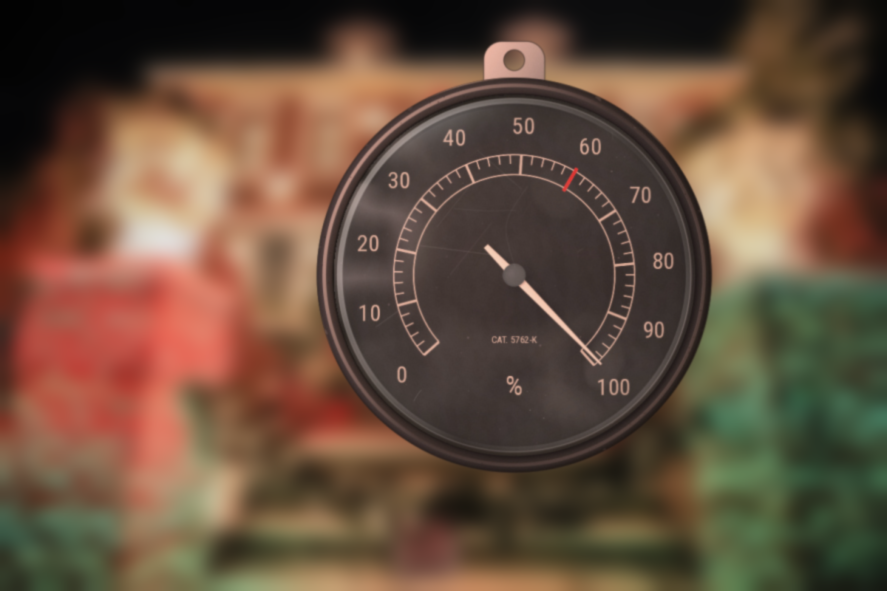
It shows 99 %
